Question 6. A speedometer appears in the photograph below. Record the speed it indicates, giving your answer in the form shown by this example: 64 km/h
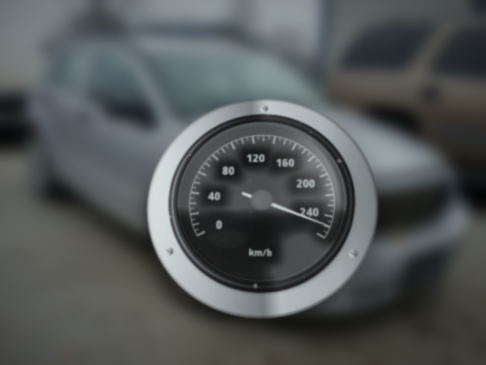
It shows 250 km/h
